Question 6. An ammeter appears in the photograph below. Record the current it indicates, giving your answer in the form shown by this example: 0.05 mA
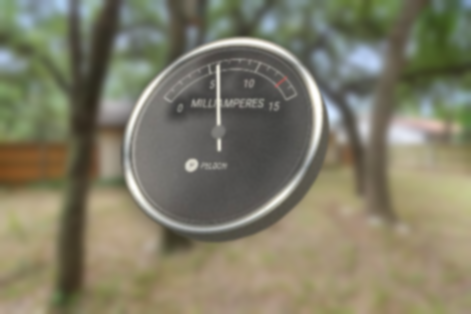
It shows 6 mA
